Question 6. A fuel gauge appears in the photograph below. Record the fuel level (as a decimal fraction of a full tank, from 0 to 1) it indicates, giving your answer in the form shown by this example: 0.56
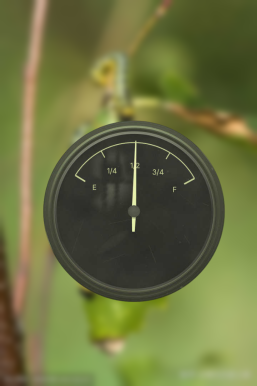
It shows 0.5
